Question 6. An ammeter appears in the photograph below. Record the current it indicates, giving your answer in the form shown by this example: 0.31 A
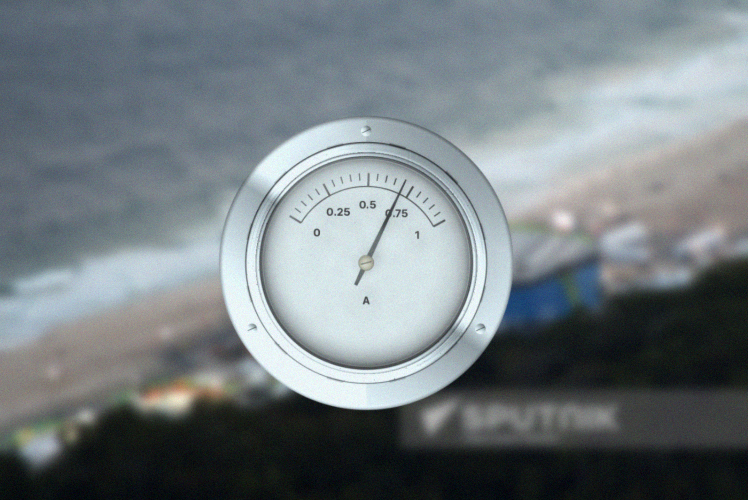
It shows 0.7 A
